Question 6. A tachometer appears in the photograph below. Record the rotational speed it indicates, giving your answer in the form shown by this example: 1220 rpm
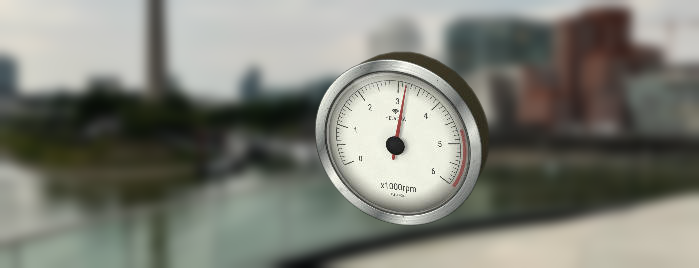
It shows 3200 rpm
